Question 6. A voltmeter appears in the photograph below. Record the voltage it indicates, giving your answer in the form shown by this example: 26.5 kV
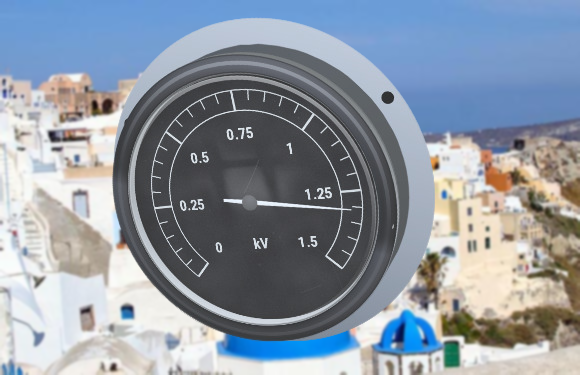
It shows 1.3 kV
